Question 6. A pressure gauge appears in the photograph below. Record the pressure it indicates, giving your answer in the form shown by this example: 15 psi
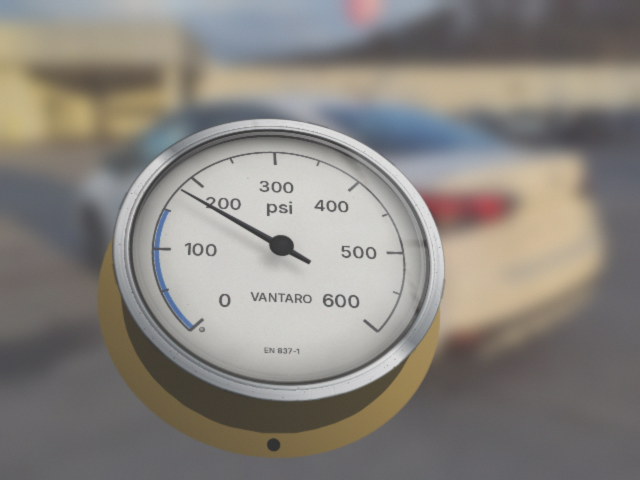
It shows 175 psi
